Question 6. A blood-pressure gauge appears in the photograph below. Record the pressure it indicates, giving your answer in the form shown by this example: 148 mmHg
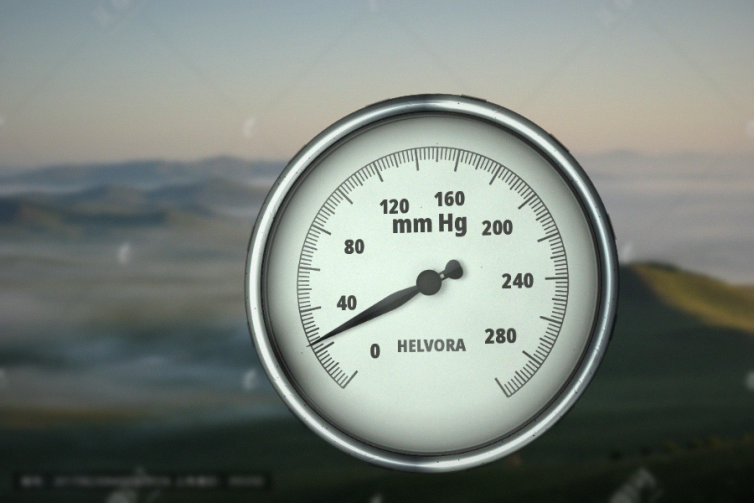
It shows 24 mmHg
